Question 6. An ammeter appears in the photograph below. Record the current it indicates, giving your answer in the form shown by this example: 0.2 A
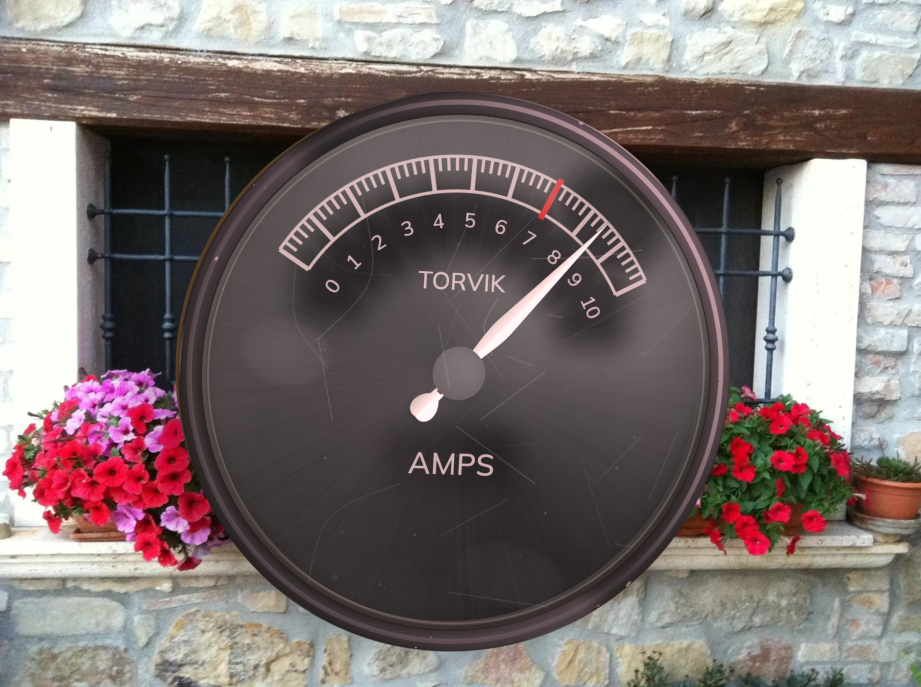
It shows 8.4 A
